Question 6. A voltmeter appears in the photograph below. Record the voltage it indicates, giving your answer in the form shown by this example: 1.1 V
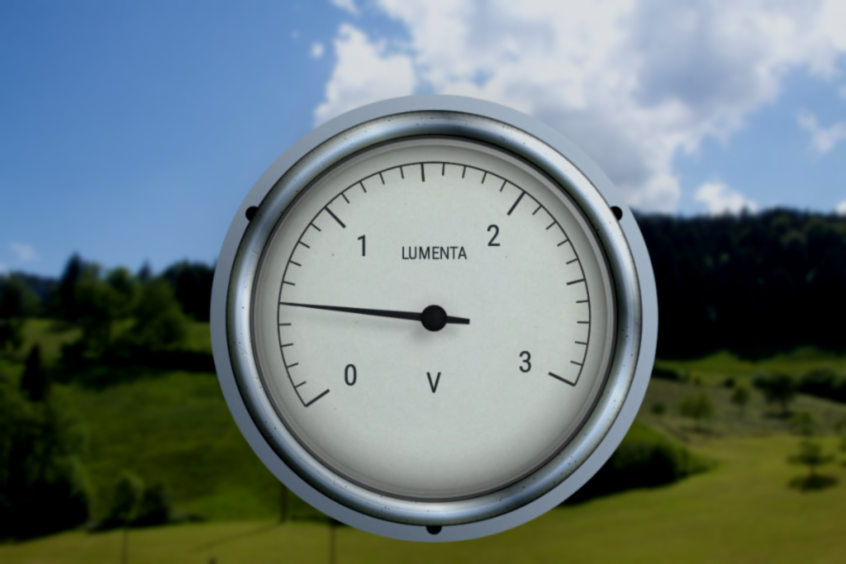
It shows 0.5 V
